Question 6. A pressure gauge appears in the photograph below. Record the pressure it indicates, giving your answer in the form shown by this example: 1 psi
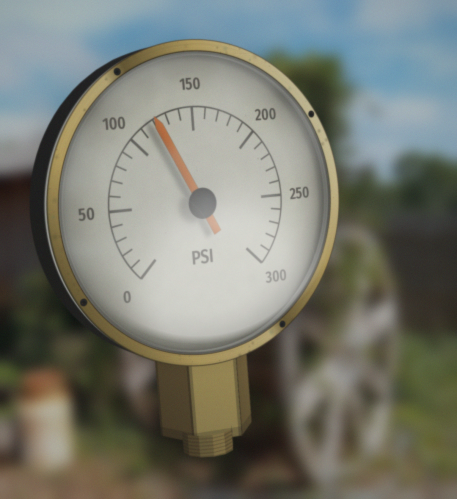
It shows 120 psi
